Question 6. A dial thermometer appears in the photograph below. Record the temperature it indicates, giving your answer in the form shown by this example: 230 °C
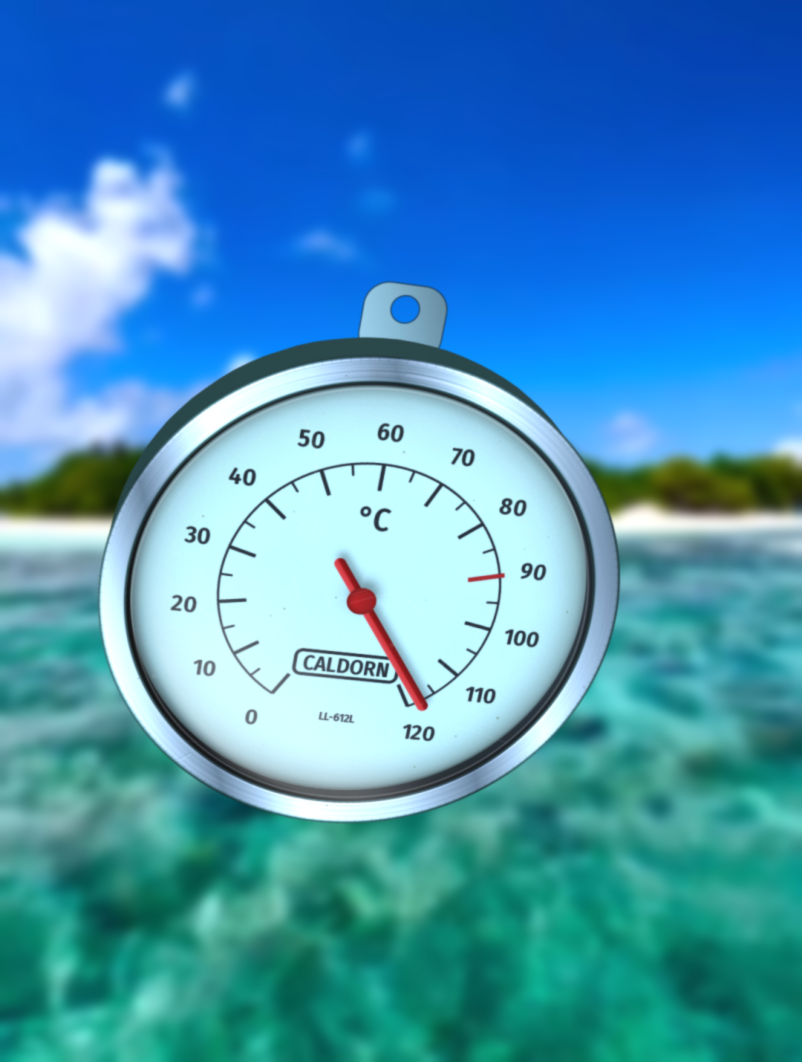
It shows 117.5 °C
